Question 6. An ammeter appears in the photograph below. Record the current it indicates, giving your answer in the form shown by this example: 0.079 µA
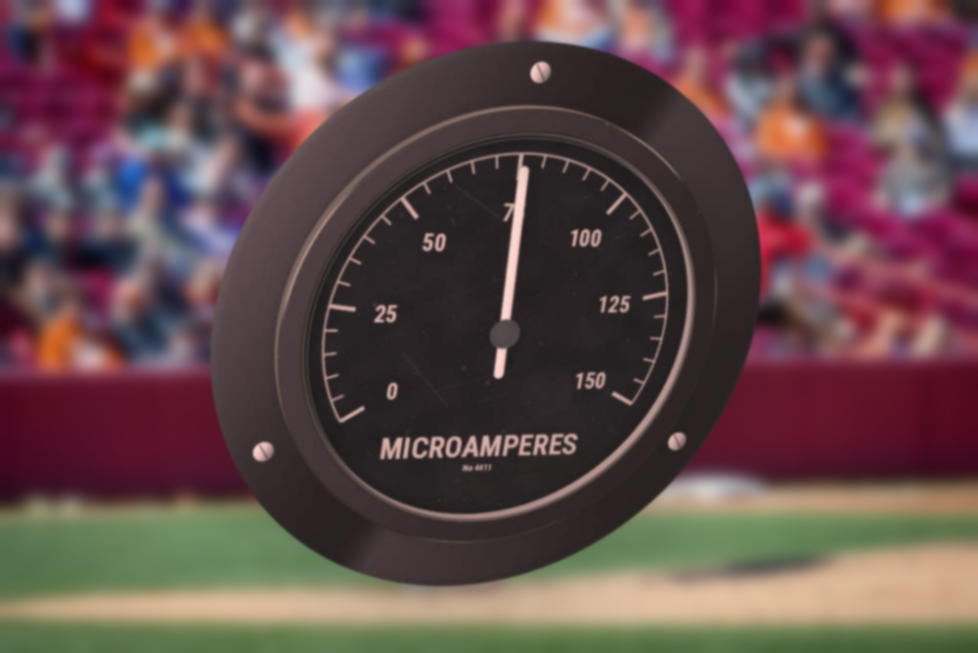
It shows 75 µA
